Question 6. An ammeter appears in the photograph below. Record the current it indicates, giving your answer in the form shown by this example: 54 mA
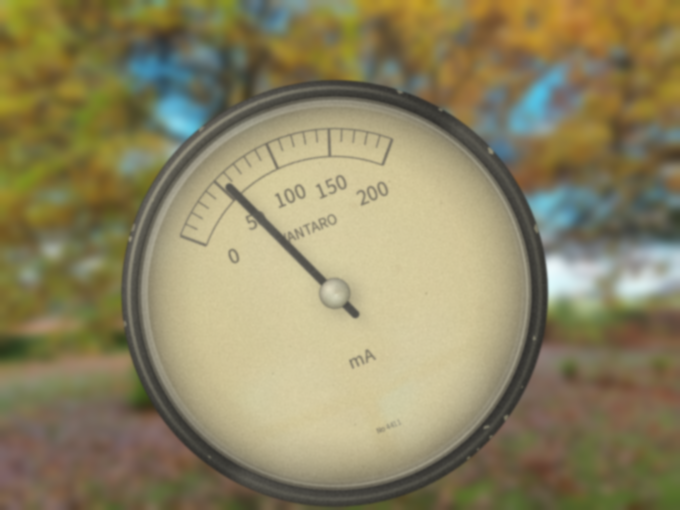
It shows 55 mA
